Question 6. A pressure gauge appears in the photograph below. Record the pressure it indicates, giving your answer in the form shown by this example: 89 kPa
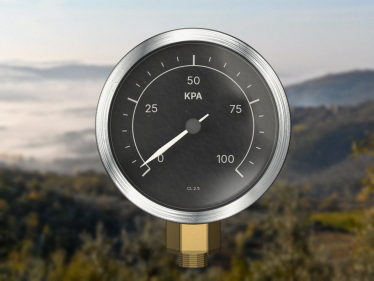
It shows 2.5 kPa
